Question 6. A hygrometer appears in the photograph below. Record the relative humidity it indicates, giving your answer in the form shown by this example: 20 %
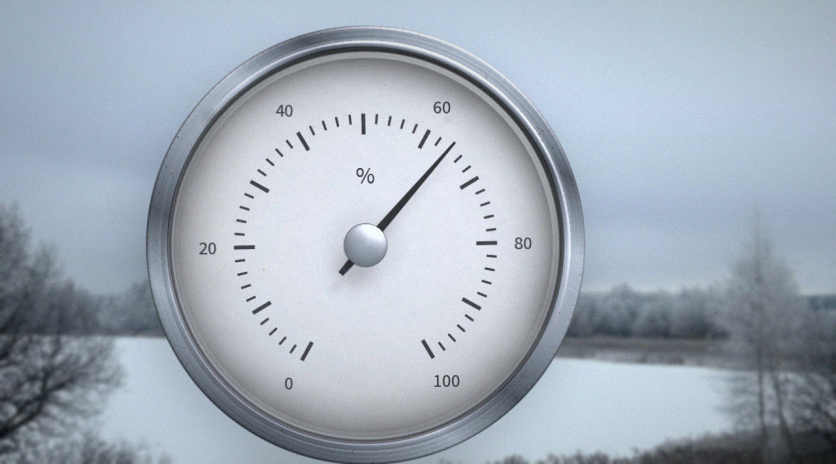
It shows 64 %
